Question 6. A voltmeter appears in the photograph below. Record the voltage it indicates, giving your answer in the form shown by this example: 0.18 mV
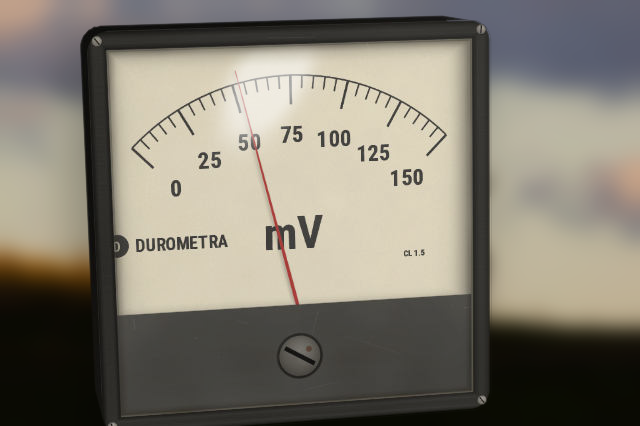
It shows 52.5 mV
